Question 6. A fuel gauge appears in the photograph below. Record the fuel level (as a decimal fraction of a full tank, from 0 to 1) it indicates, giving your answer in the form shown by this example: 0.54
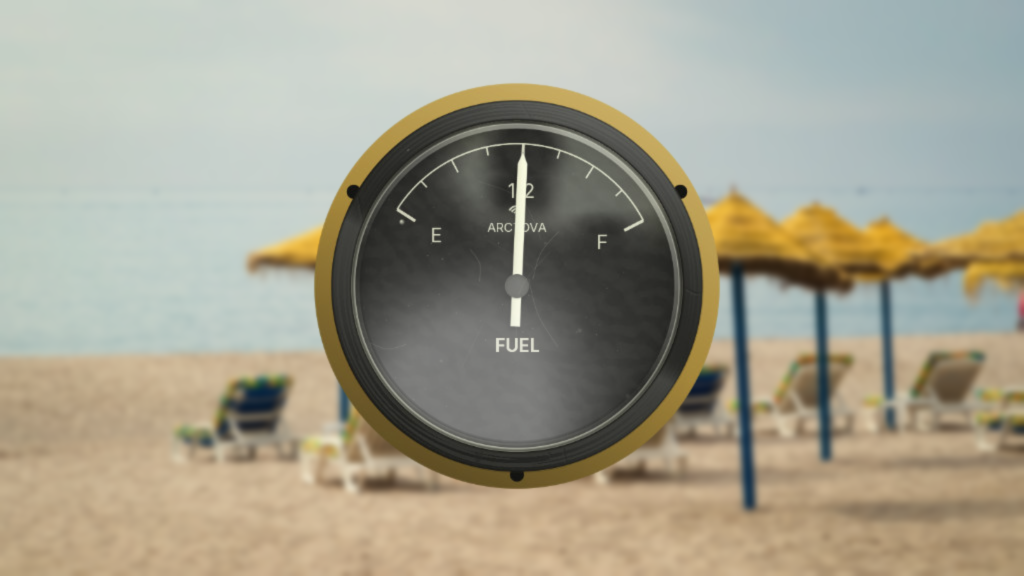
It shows 0.5
